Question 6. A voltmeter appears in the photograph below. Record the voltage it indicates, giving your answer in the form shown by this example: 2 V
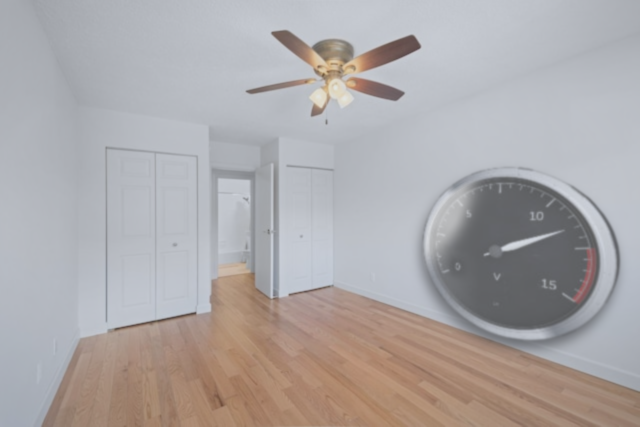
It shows 11.5 V
